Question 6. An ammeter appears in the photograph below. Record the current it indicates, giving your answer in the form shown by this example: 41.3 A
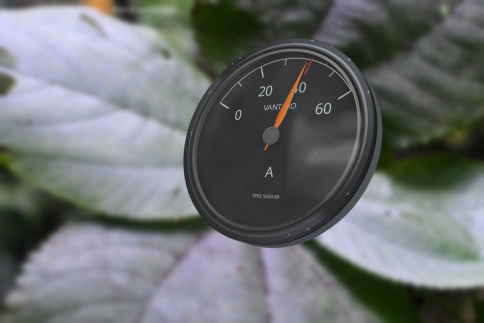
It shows 40 A
